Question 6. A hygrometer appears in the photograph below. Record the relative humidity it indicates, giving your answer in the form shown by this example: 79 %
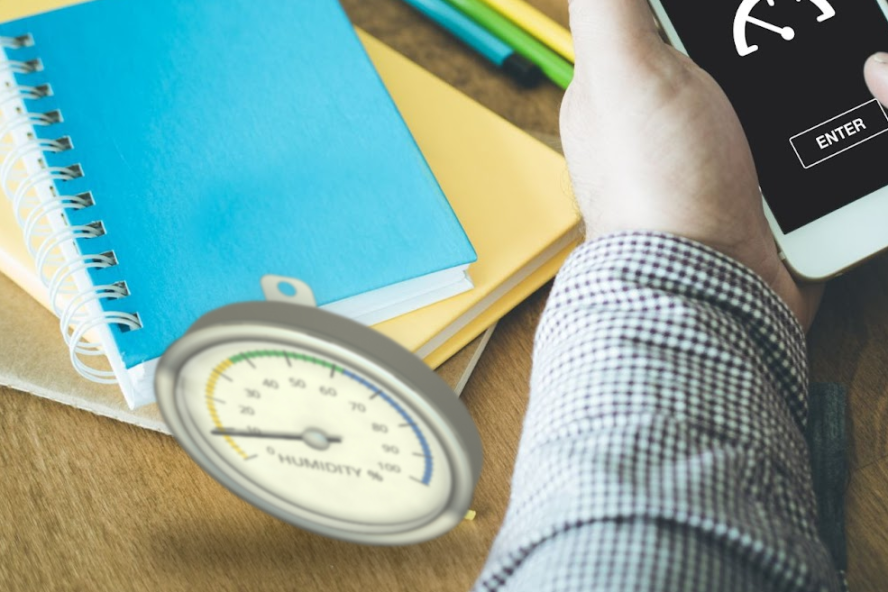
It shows 10 %
